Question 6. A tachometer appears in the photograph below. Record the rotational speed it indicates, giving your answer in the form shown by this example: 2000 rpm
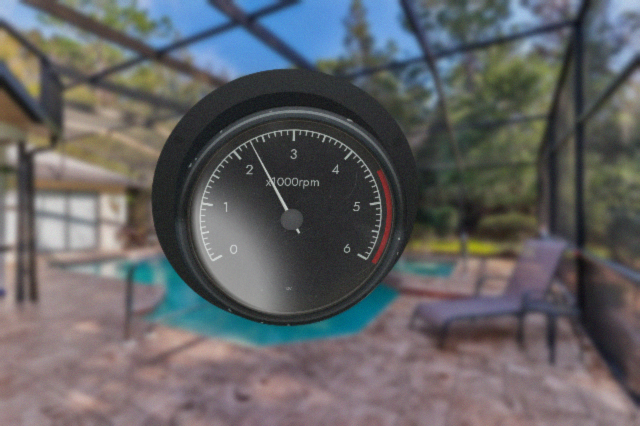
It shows 2300 rpm
